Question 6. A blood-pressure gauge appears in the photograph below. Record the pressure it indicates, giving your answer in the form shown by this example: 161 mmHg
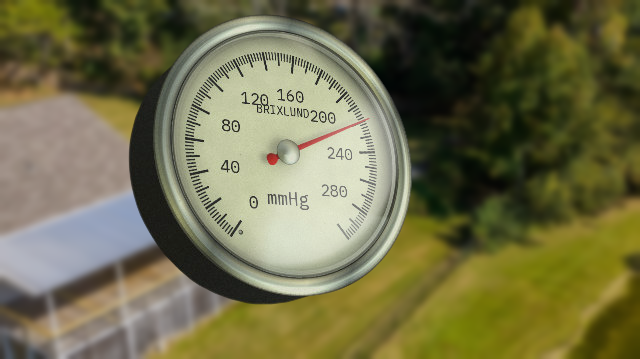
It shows 220 mmHg
